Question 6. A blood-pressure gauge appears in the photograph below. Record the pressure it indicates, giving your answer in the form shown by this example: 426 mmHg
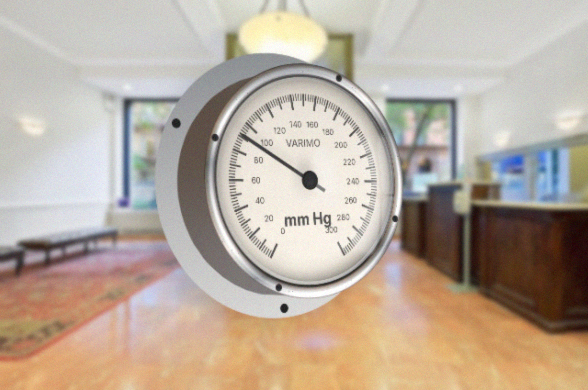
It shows 90 mmHg
